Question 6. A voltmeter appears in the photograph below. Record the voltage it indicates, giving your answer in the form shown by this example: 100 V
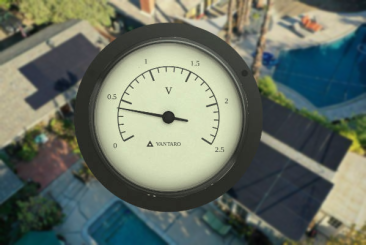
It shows 0.4 V
